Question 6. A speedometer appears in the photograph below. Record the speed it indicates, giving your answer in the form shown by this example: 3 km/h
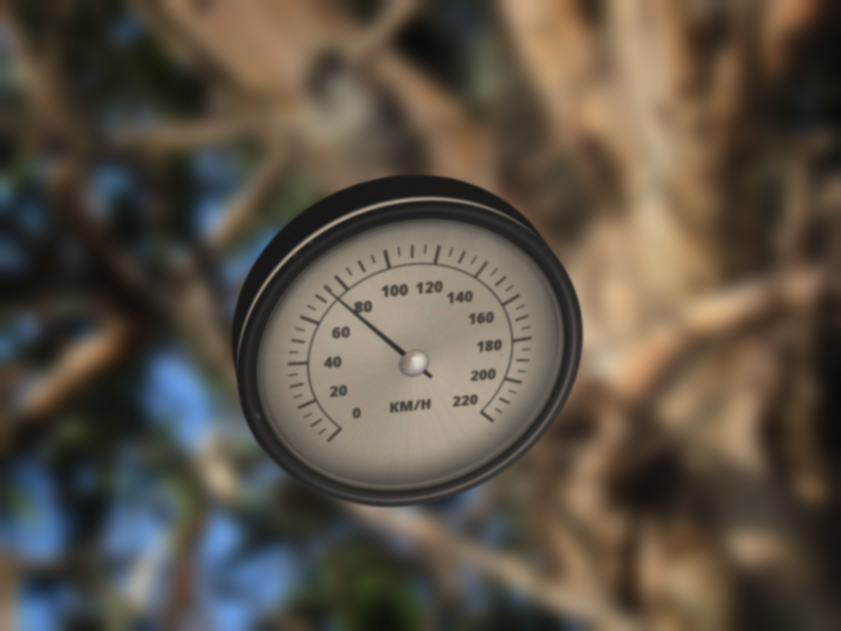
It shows 75 km/h
